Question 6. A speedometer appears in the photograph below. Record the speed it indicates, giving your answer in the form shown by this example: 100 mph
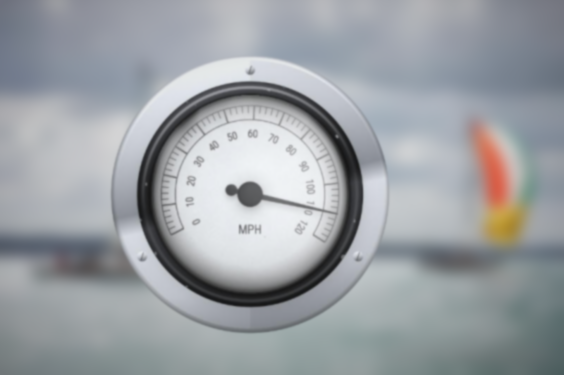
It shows 110 mph
